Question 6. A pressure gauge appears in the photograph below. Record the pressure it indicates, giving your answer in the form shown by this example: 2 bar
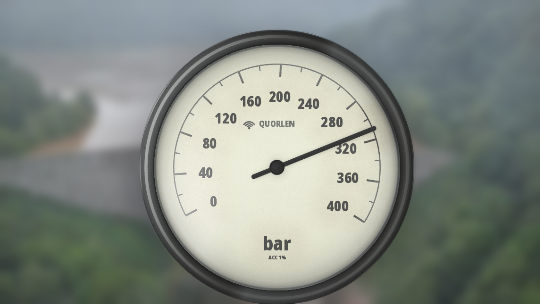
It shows 310 bar
